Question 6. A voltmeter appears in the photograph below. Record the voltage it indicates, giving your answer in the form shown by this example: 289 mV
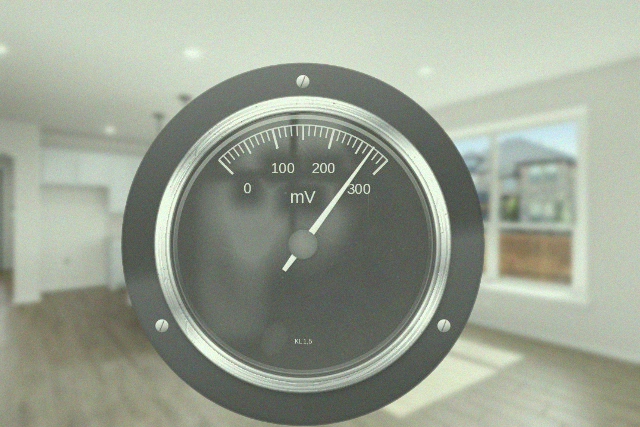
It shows 270 mV
